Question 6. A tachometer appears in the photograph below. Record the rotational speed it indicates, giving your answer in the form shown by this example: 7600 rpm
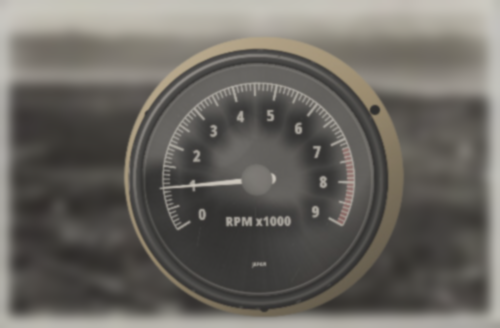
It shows 1000 rpm
